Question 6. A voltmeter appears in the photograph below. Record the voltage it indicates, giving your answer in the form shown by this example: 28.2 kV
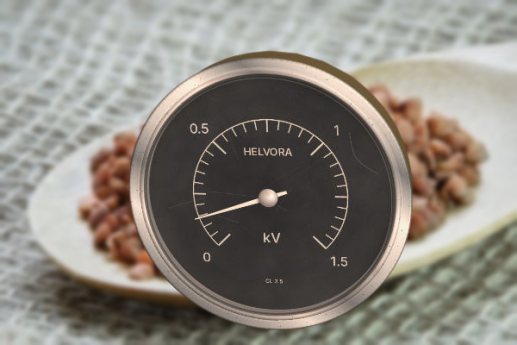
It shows 0.15 kV
